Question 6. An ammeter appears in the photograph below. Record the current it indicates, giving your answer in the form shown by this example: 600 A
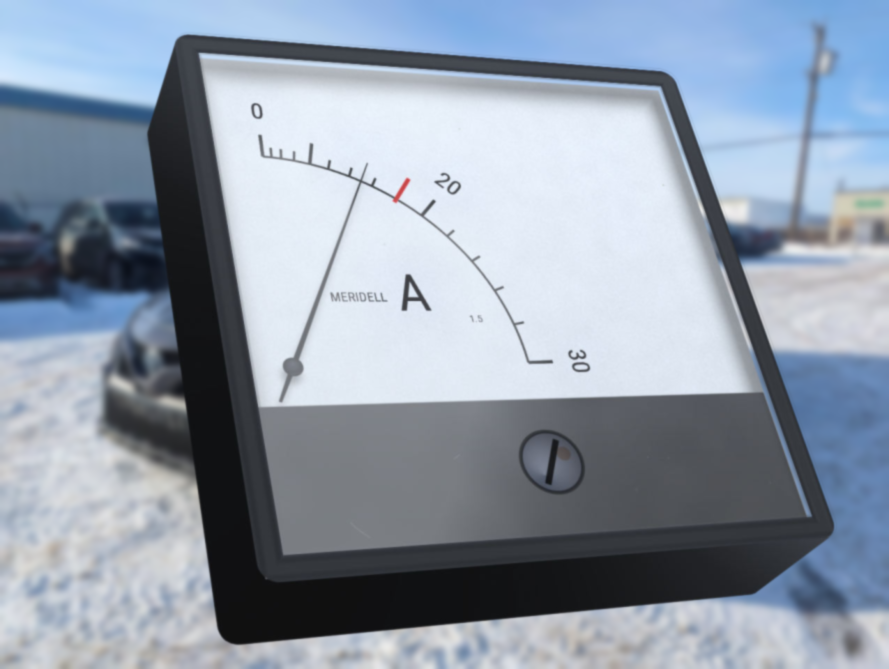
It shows 15 A
